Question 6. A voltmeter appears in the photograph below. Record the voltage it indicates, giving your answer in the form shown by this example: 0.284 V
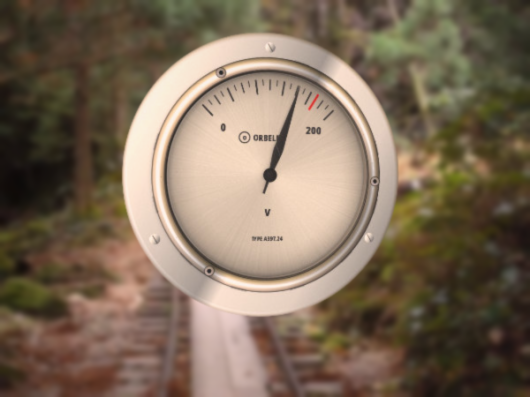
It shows 140 V
